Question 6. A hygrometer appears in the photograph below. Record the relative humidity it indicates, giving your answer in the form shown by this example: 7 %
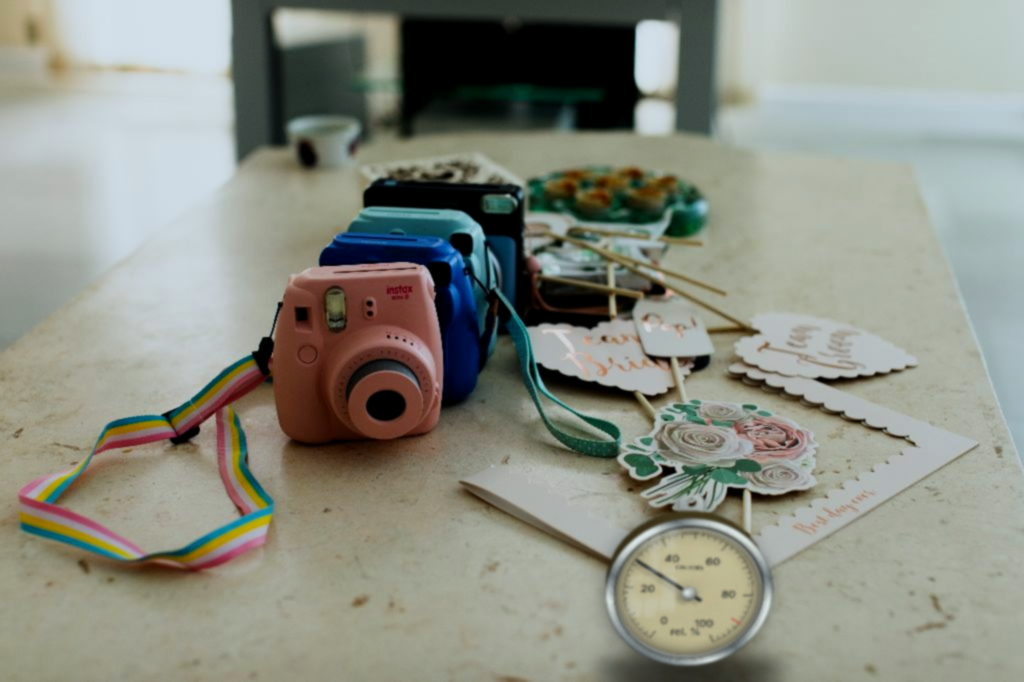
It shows 30 %
